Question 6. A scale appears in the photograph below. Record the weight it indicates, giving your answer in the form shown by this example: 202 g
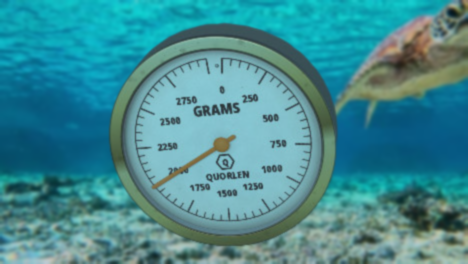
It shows 2000 g
